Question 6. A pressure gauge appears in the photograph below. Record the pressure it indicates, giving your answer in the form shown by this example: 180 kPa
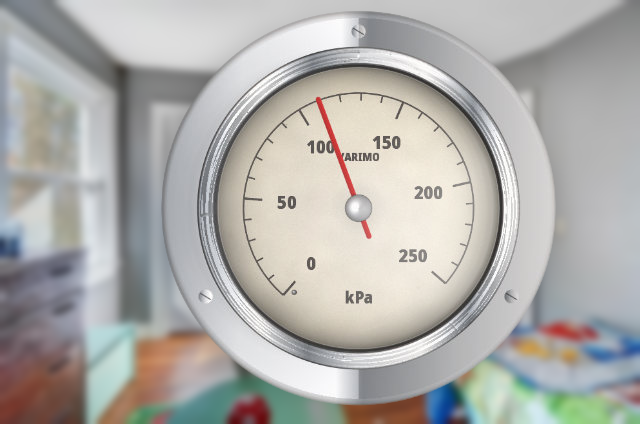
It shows 110 kPa
